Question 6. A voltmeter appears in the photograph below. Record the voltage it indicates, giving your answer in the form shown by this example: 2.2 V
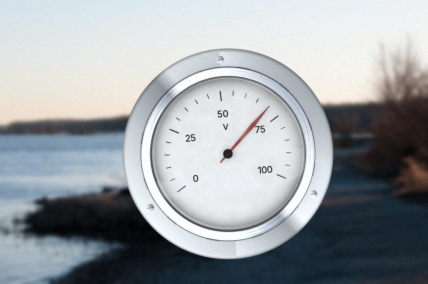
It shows 70 V
